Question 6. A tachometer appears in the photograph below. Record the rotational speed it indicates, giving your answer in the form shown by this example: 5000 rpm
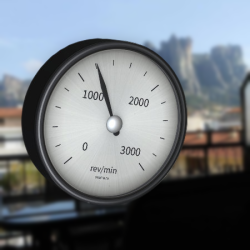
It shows 1200 rpm
